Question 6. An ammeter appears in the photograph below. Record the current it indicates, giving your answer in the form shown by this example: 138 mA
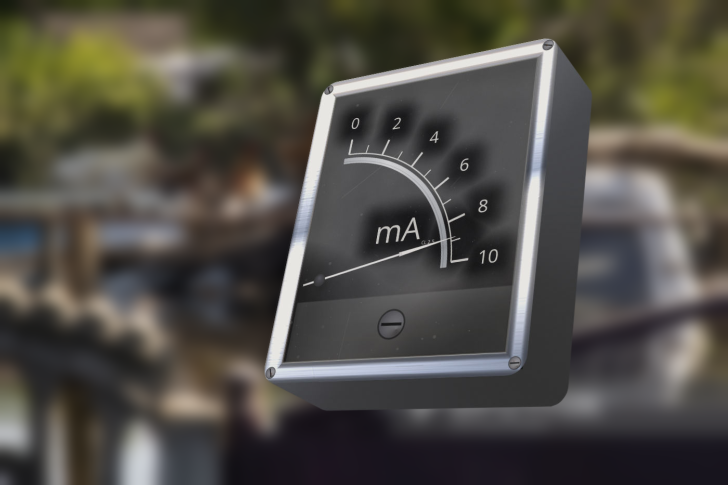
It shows 9 mA
